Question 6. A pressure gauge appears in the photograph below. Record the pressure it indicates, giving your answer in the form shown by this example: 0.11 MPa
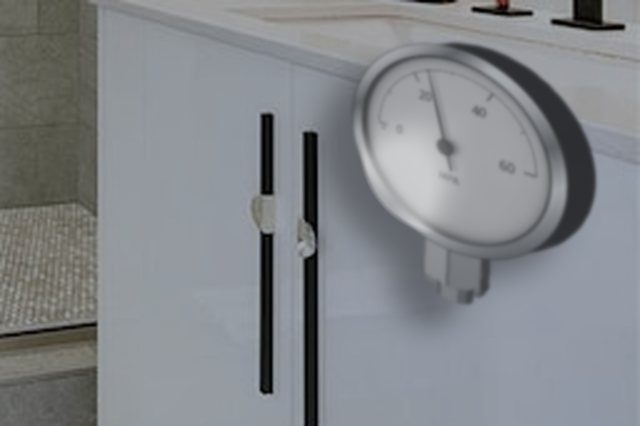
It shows 25 MPa
